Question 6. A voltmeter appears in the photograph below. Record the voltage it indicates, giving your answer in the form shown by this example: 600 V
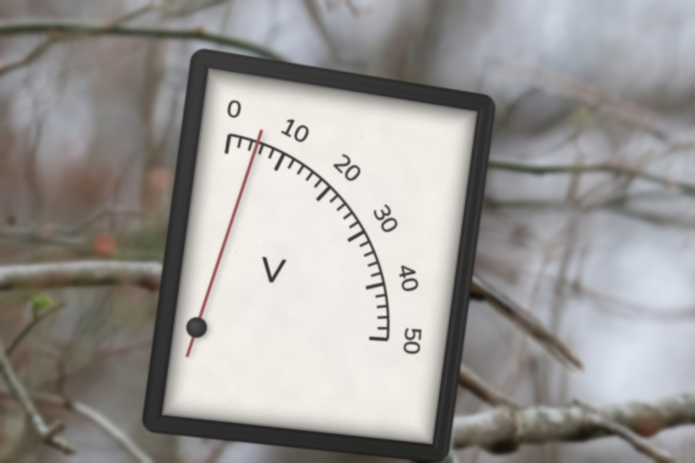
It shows 5 V
